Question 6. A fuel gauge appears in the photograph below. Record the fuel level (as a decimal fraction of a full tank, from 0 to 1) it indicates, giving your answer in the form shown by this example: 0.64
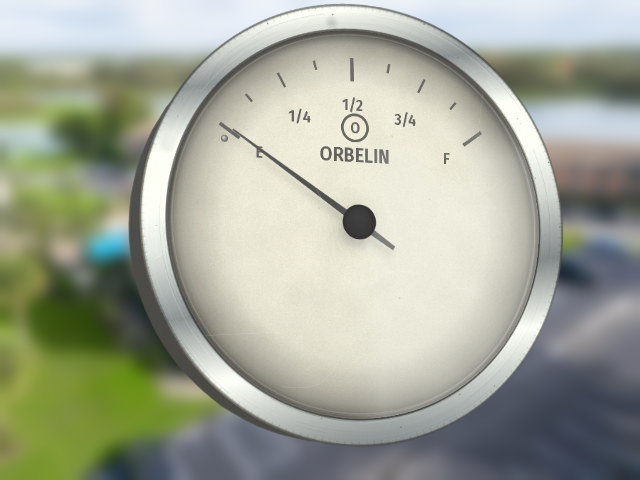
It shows 0
